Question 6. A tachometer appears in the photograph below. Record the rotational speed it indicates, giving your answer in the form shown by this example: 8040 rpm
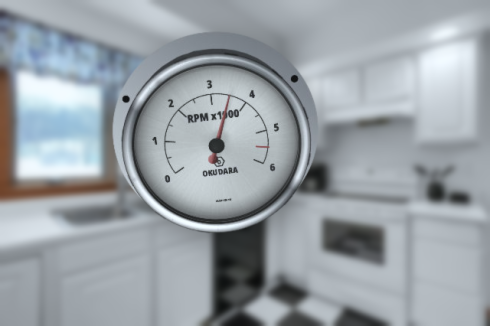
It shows 3500 rpm
